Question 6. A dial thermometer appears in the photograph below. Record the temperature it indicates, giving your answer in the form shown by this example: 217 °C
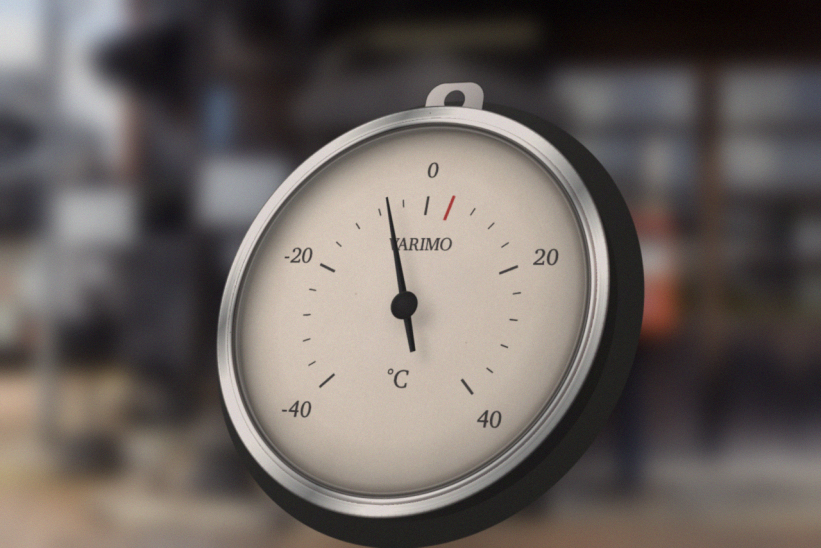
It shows -6 °C
